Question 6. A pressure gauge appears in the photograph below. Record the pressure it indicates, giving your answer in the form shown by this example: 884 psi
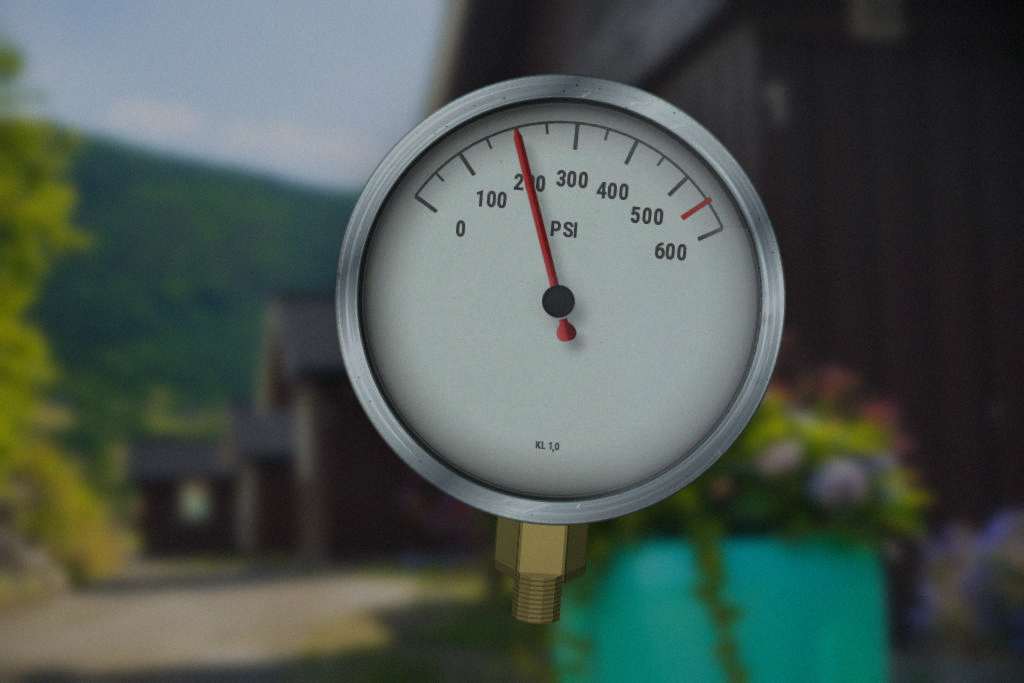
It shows 200 psi
